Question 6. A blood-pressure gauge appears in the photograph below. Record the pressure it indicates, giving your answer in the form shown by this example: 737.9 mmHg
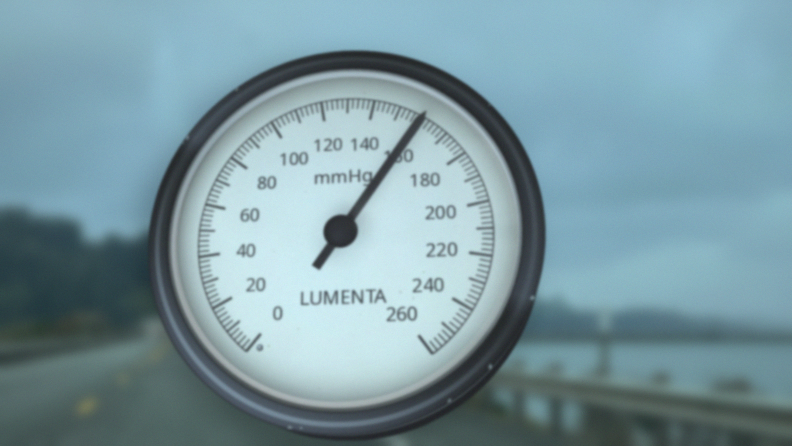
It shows 160 mmHg
